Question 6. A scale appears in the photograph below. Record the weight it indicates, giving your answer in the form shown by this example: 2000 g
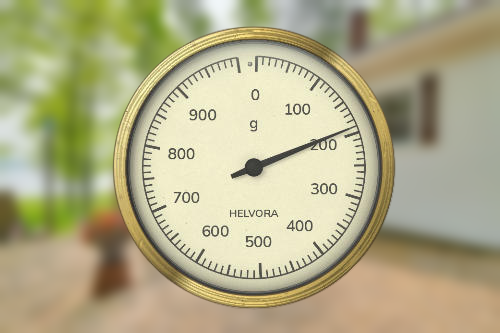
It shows 190 g
